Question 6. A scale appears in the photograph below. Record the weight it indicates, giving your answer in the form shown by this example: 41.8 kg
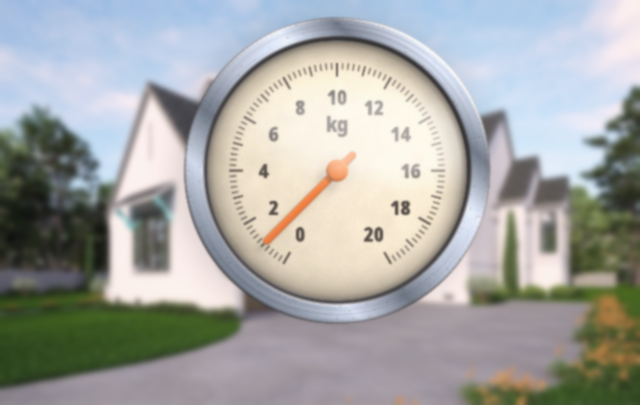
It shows 1 kg
